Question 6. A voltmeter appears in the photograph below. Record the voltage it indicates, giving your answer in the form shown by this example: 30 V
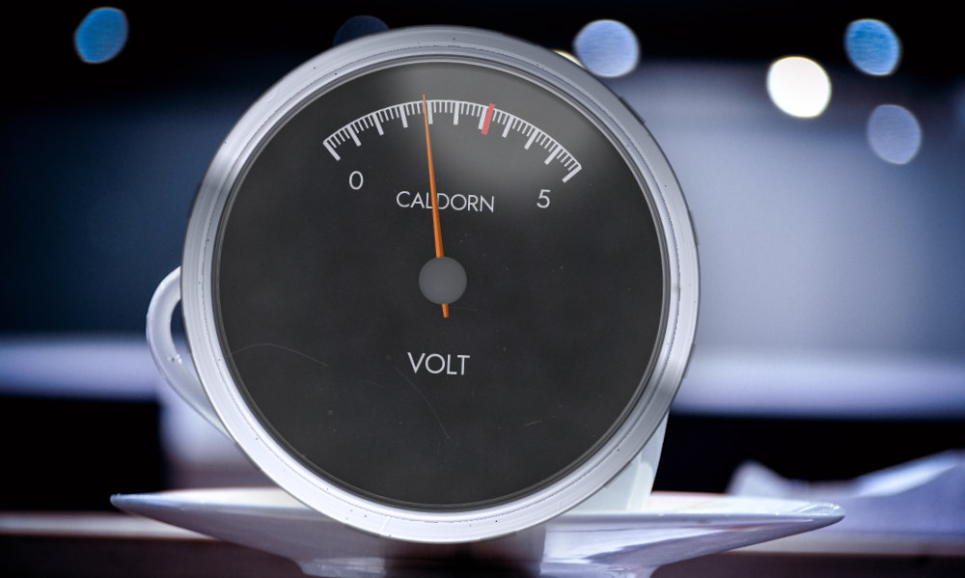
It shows 1.9 V
